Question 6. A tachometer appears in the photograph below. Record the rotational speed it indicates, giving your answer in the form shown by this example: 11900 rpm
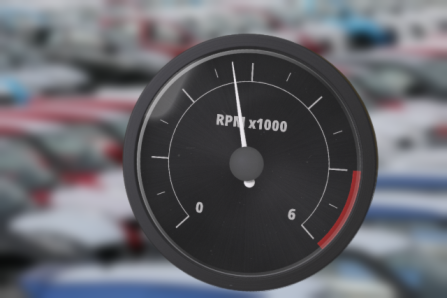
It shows 2750 rpm
